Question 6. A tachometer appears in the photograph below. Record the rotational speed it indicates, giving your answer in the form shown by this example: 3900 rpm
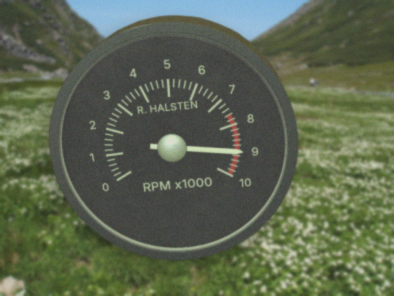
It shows 9000 rpm
